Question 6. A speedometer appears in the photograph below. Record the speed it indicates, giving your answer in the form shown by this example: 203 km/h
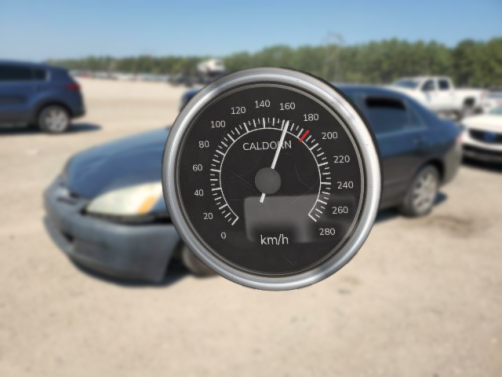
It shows 165 km/h
